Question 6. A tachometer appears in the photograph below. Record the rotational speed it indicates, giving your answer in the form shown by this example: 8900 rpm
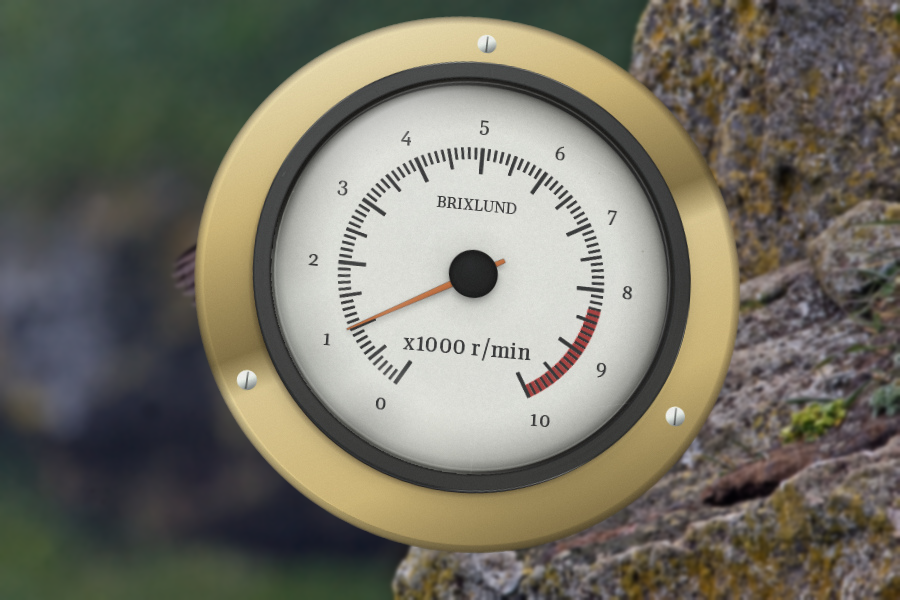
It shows 1000 rpm
